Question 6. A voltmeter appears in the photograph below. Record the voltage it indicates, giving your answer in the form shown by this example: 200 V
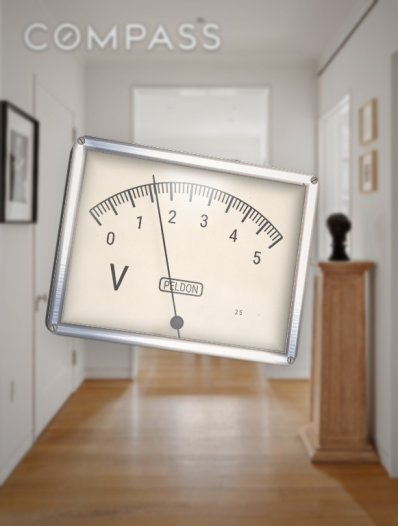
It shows 1.6 V
